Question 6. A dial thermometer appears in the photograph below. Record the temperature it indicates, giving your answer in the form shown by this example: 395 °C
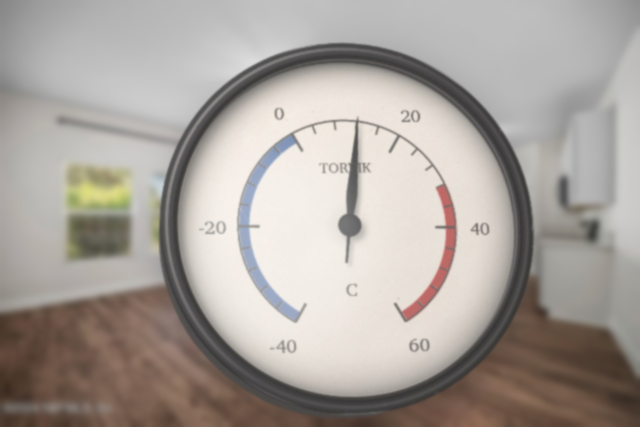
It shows 12 °C
